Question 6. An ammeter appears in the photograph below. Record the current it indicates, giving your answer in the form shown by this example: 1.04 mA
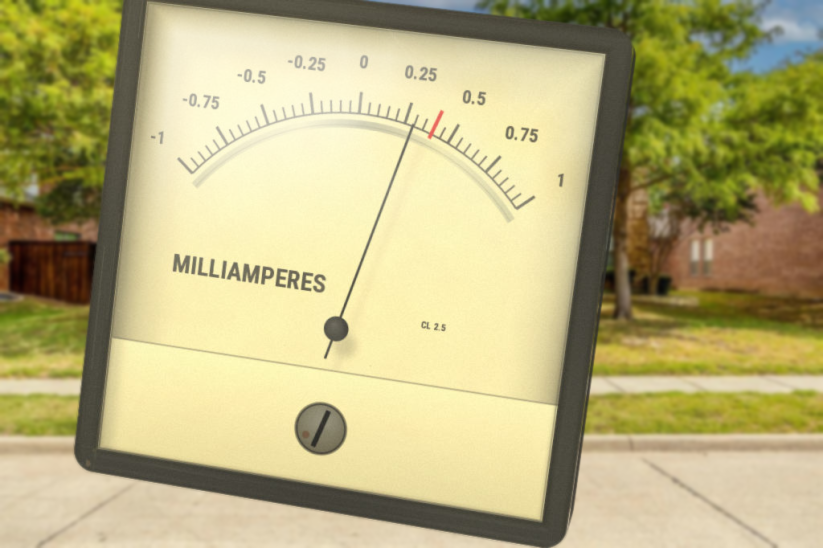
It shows 0.3 mA
